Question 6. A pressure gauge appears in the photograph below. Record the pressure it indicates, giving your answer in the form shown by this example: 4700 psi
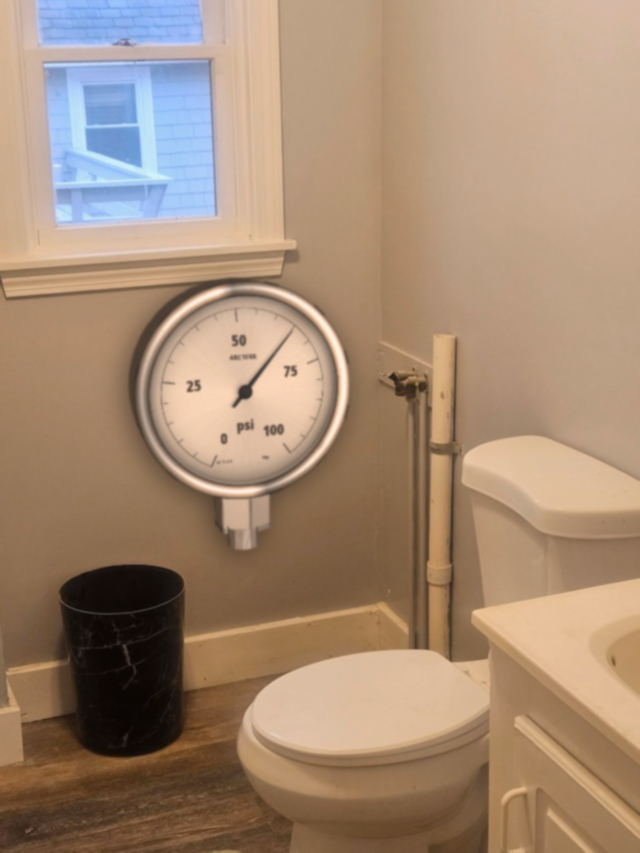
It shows 65 psi
